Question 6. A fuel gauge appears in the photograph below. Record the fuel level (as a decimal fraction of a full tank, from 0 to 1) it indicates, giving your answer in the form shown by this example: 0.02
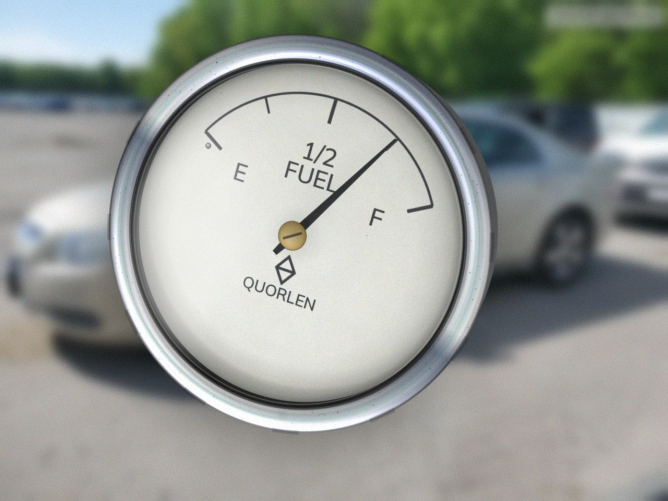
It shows 0.75
